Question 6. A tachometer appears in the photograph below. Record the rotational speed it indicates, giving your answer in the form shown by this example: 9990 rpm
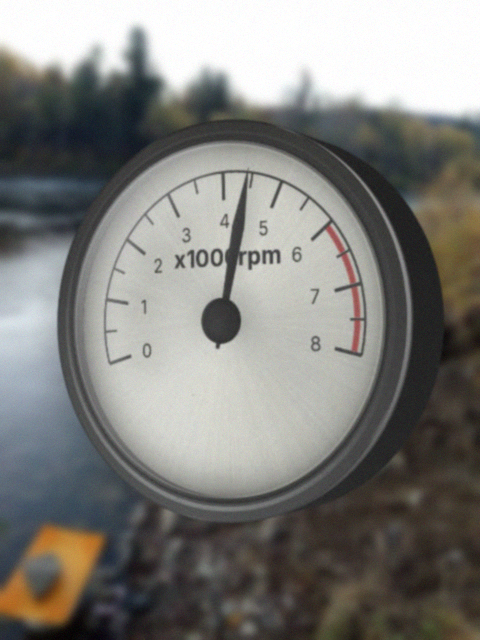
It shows 4500 rpm
